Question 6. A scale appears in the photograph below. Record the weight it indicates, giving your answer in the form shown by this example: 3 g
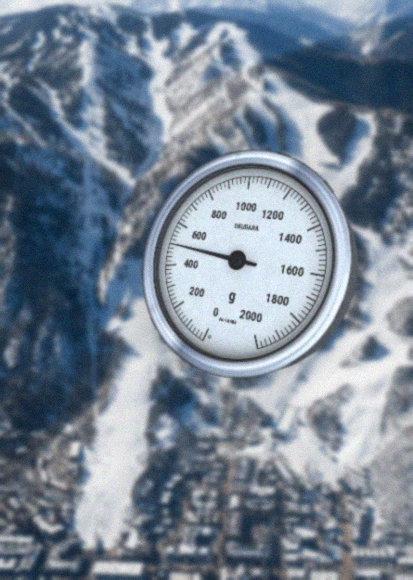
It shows 500 g
